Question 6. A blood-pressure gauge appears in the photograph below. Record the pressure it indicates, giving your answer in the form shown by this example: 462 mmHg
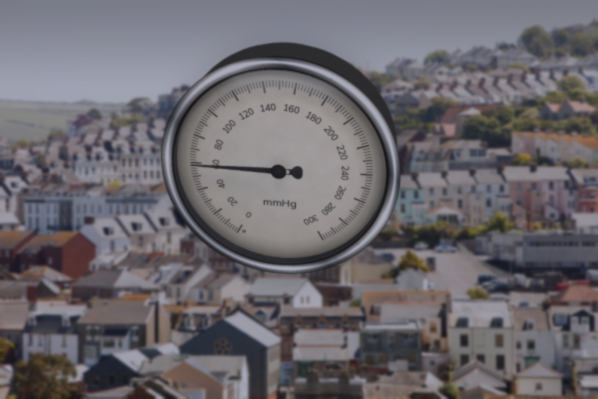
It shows 60 mmHg
